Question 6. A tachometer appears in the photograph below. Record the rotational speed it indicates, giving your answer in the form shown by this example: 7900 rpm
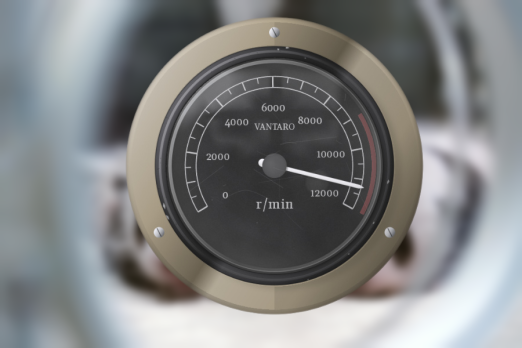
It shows 11250 rpm
